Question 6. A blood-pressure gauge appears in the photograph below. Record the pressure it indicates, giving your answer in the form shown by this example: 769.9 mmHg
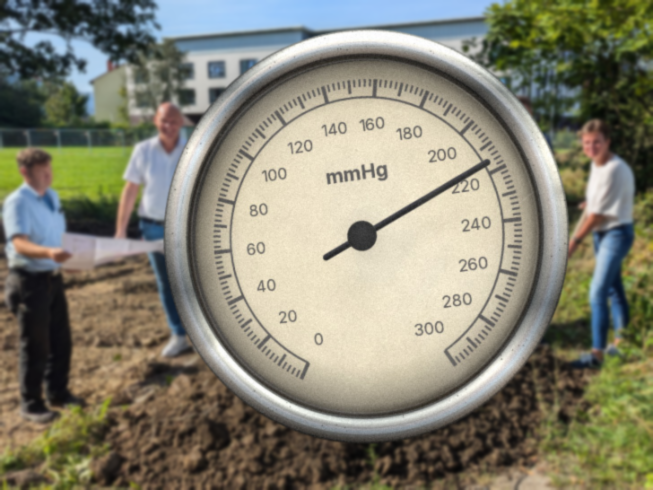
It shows 216 mmHg
